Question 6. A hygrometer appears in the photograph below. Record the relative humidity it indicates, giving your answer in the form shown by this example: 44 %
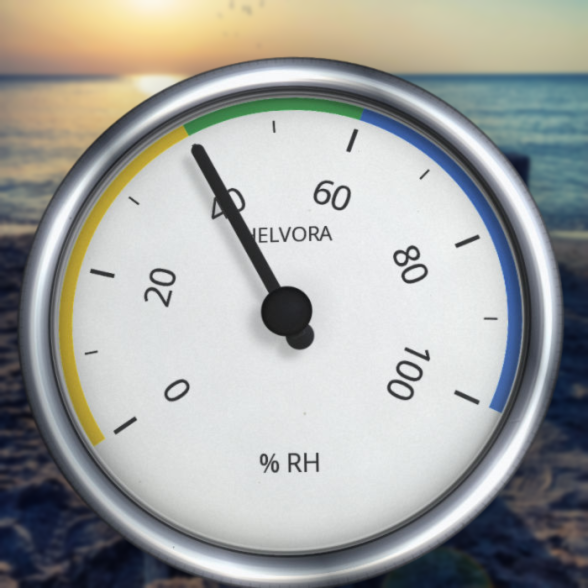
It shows 40 %
